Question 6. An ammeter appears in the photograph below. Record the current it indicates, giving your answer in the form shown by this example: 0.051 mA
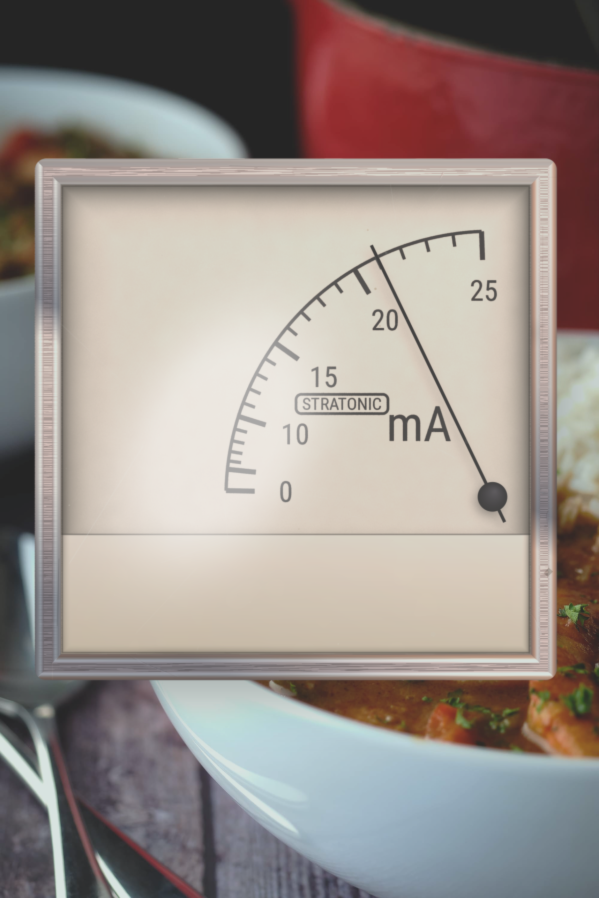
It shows 21 mA
